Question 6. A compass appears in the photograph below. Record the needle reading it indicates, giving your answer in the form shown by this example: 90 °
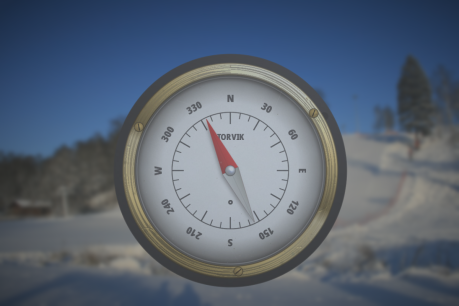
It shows 335 °
